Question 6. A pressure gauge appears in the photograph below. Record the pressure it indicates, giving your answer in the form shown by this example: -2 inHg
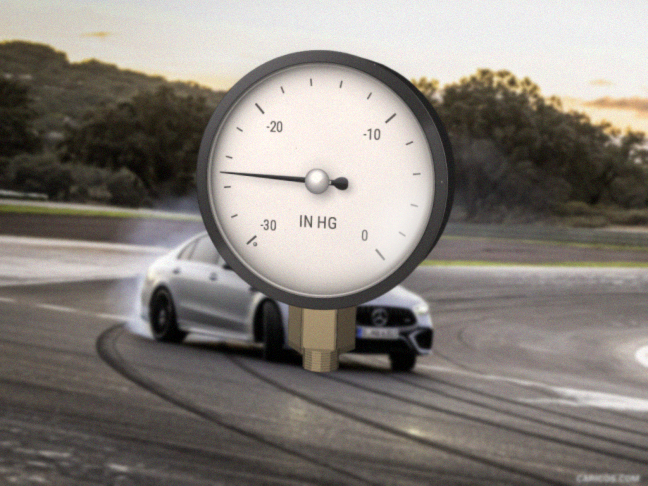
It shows -25 inHg
